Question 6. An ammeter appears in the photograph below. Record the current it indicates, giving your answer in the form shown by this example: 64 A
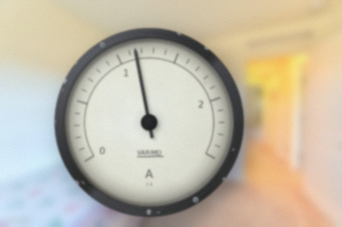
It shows 1.15 A
